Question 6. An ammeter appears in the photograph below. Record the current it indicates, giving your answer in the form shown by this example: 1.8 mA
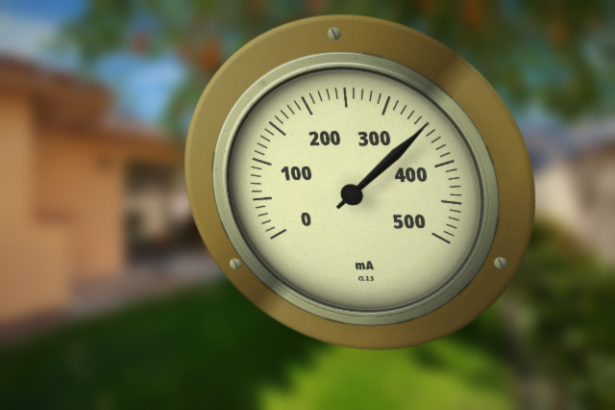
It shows 350 mA
